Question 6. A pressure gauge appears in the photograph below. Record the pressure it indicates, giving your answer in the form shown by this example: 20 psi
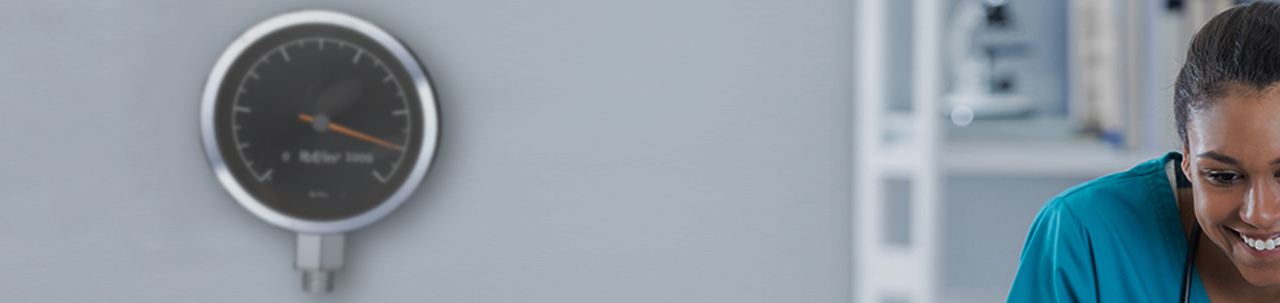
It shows 900 psi
